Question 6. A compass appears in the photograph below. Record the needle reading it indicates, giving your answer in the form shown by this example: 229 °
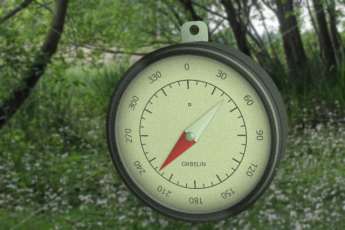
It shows 225 °
